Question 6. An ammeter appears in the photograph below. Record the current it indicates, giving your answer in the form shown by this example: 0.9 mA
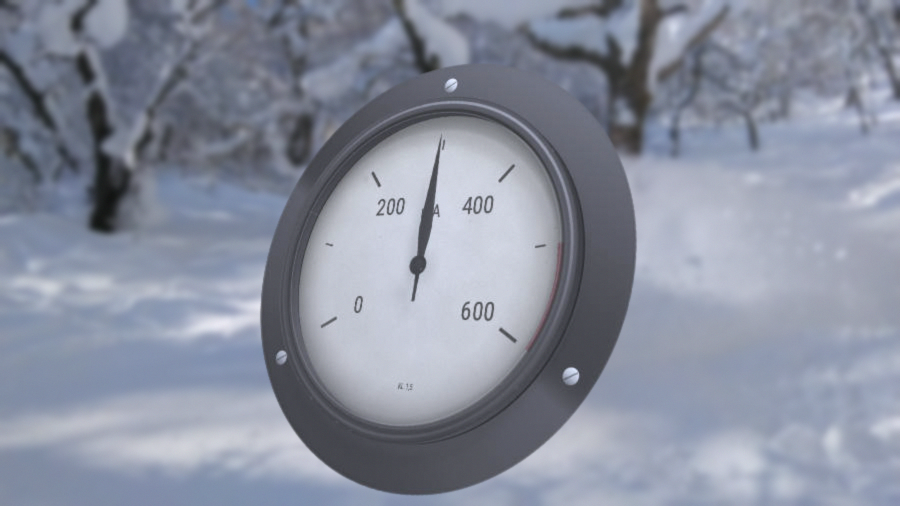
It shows 300 mA
